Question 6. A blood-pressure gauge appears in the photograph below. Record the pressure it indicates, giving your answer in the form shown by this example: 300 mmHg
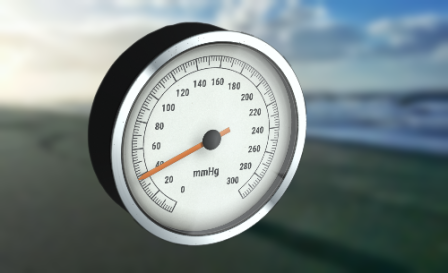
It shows 40 mmHg
